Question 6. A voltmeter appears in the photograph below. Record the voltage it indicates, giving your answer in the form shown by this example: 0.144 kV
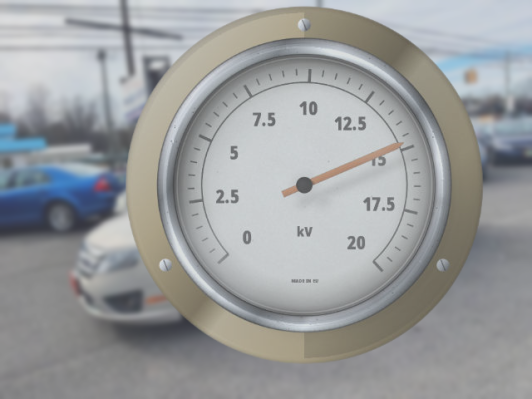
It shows 14.75 kV
